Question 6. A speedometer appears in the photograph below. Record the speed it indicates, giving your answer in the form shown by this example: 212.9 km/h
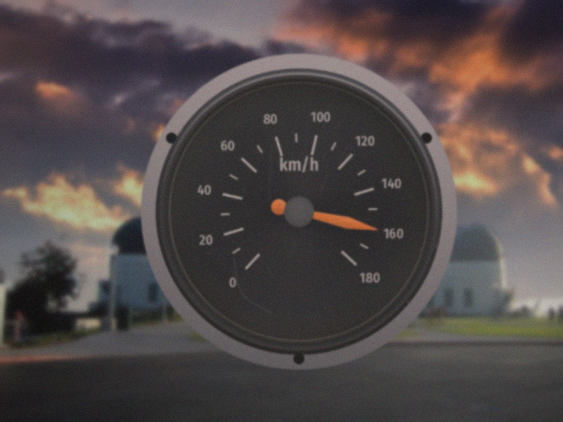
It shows 160 km/h
